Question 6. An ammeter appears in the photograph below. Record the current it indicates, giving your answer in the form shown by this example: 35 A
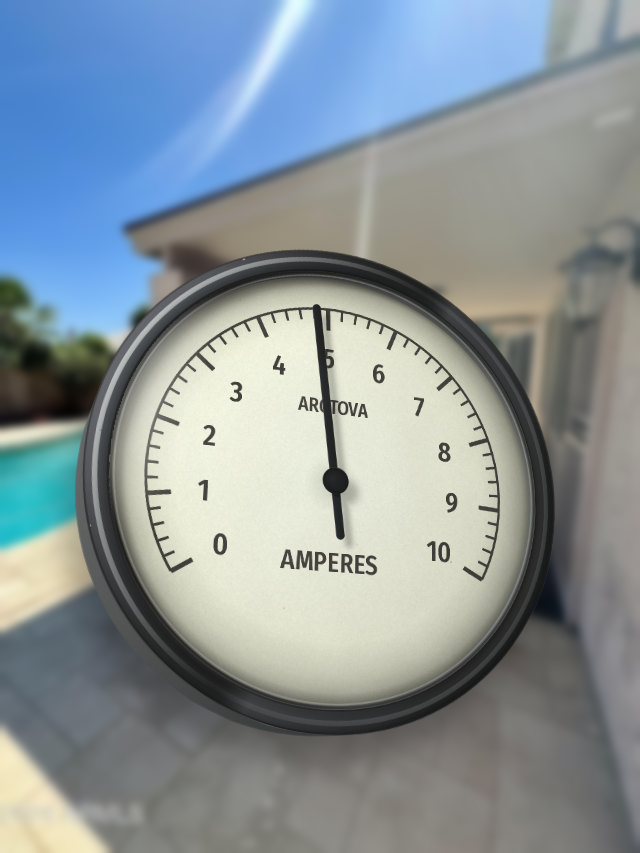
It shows 4.8 A
